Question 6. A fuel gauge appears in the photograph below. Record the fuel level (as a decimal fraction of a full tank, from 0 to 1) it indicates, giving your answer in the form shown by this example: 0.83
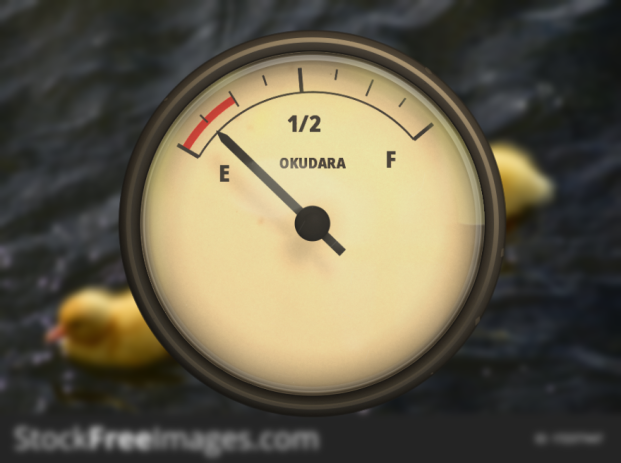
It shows 0.125
